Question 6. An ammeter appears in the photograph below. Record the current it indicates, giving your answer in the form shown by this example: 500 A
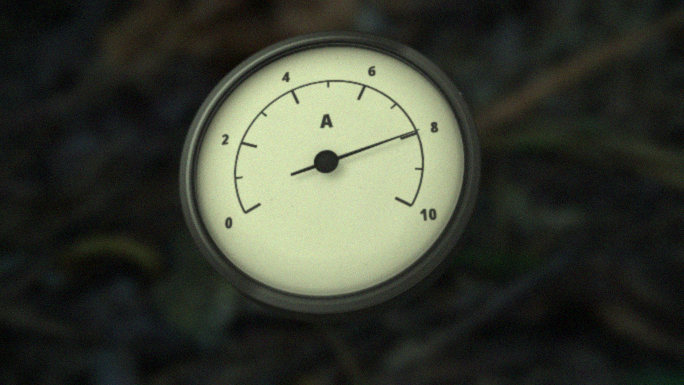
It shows 8 A
